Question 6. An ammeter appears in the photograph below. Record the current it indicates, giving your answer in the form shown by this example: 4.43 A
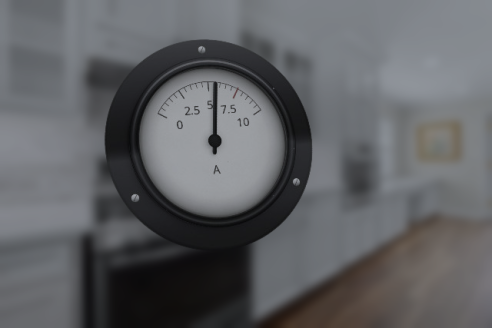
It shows 5.5 A
